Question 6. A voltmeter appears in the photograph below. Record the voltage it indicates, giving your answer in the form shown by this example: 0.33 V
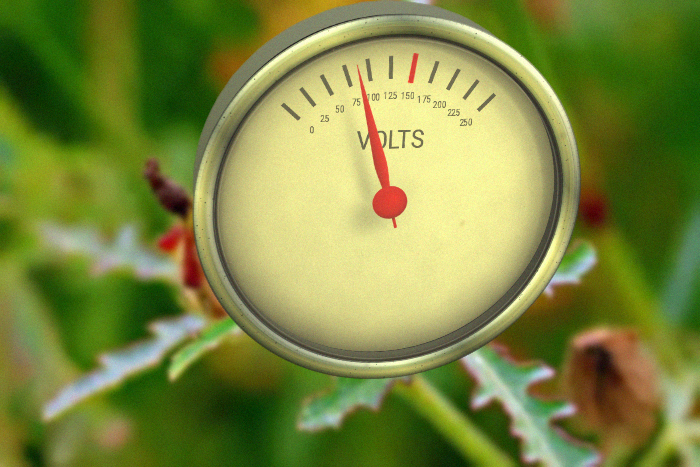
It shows 87.5 V
